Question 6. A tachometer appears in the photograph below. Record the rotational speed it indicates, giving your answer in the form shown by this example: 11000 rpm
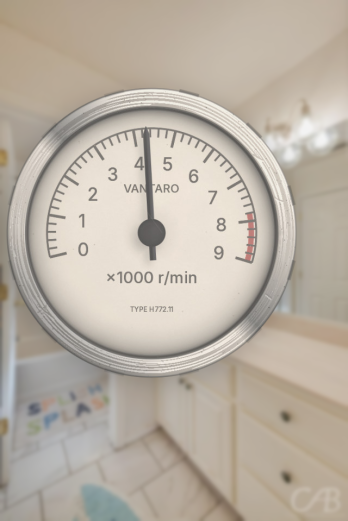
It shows 4300 rpm
